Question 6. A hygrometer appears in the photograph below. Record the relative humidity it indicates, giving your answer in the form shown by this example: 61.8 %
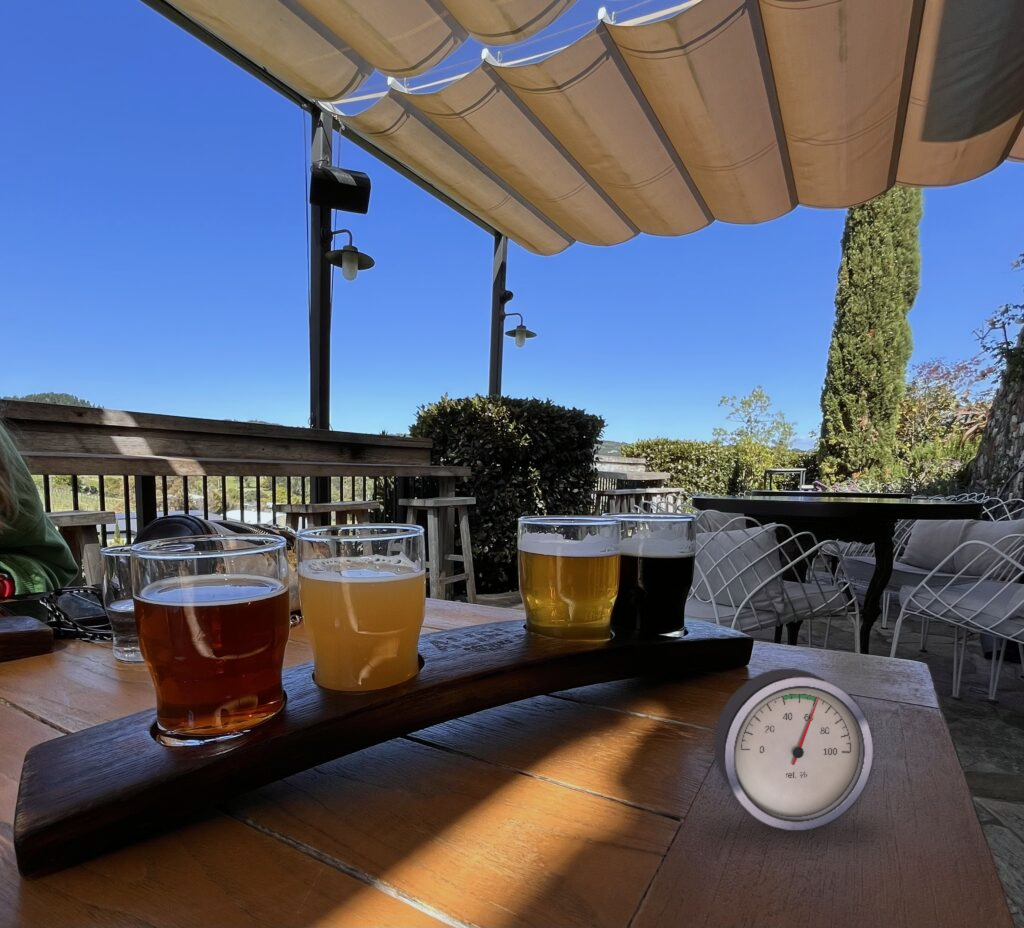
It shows 60 %
